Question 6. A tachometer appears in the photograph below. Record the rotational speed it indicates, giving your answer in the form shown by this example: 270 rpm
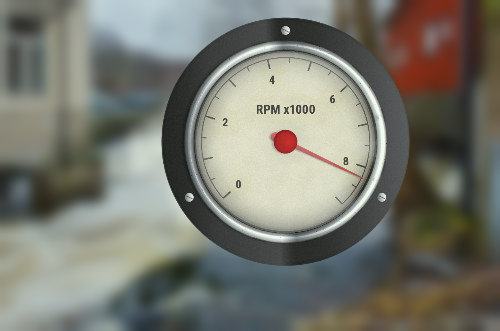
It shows 8250 rpm
